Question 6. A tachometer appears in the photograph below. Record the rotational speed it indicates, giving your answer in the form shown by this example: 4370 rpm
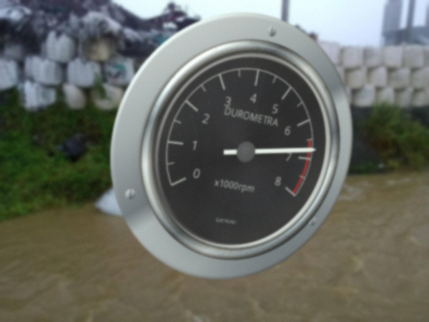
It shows 6750 rpm
